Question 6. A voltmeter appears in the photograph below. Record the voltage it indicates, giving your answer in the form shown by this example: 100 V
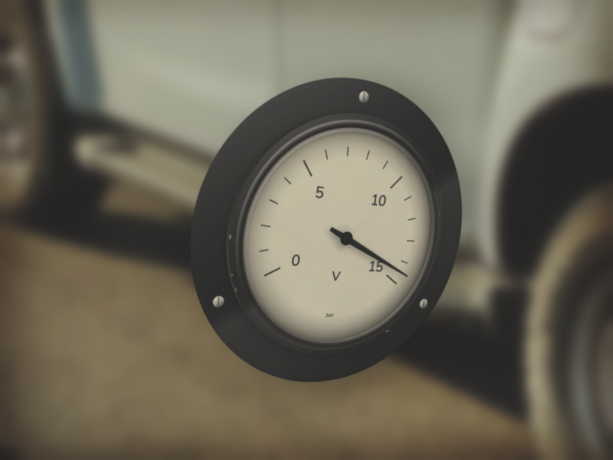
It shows 14.5 V
